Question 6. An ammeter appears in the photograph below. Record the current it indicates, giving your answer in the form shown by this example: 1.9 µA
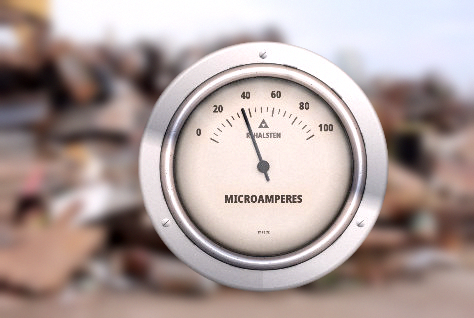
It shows 35 µA
